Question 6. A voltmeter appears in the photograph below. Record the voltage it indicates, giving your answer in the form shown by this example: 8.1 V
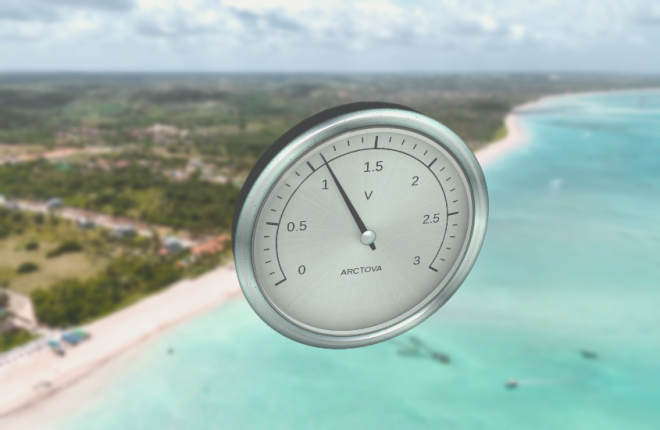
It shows 1.1 V
